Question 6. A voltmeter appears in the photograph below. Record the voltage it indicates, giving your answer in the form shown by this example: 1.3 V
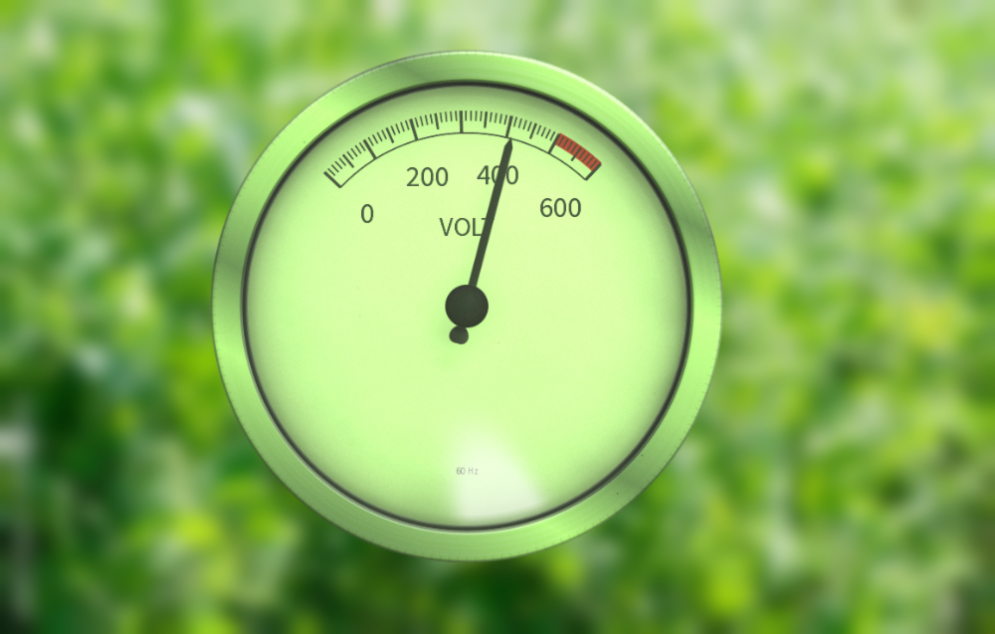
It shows 410 V
